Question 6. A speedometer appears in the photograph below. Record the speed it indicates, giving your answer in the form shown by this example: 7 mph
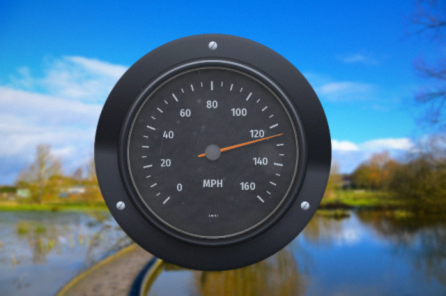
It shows 125 mph
